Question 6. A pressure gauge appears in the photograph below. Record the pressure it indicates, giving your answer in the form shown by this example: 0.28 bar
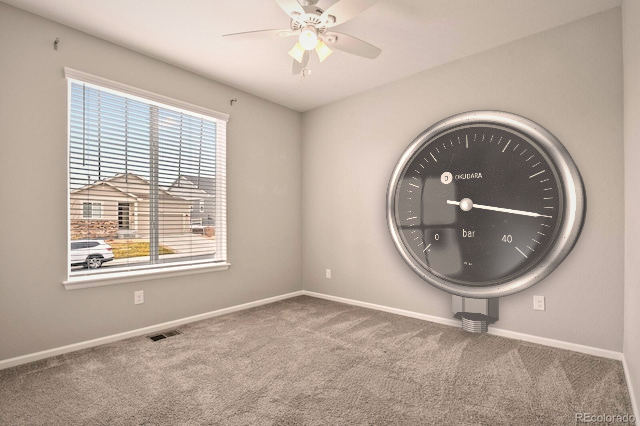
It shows 35 bar
